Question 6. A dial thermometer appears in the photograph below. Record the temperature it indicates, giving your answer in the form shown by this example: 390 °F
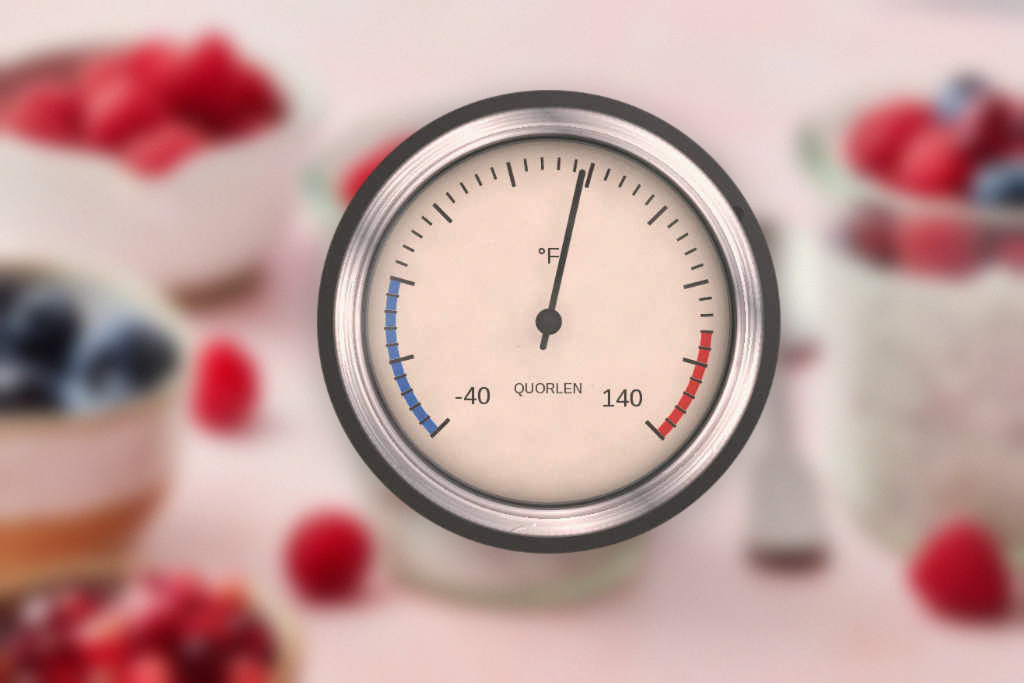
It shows 58 °F
